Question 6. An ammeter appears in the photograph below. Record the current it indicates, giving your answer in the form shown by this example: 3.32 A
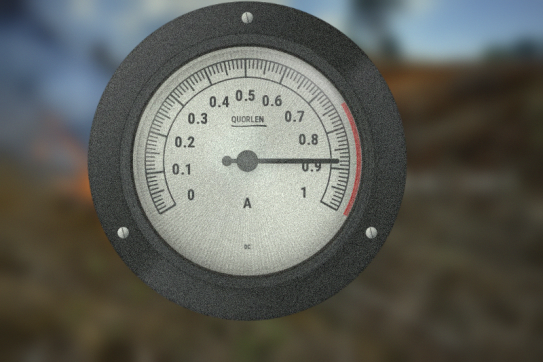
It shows 0.88 A
